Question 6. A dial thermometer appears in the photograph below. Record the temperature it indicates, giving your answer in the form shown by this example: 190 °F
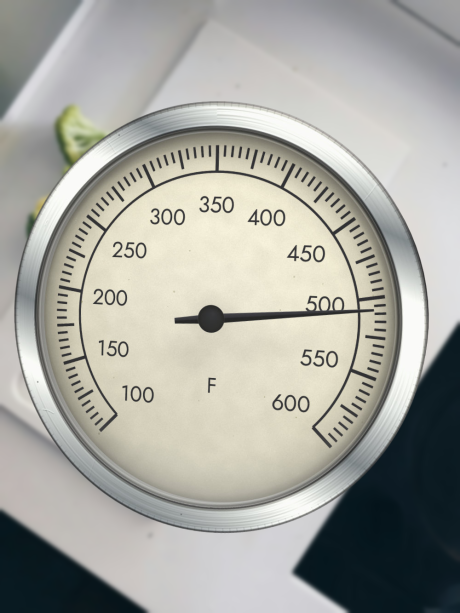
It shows 507.5 °F
